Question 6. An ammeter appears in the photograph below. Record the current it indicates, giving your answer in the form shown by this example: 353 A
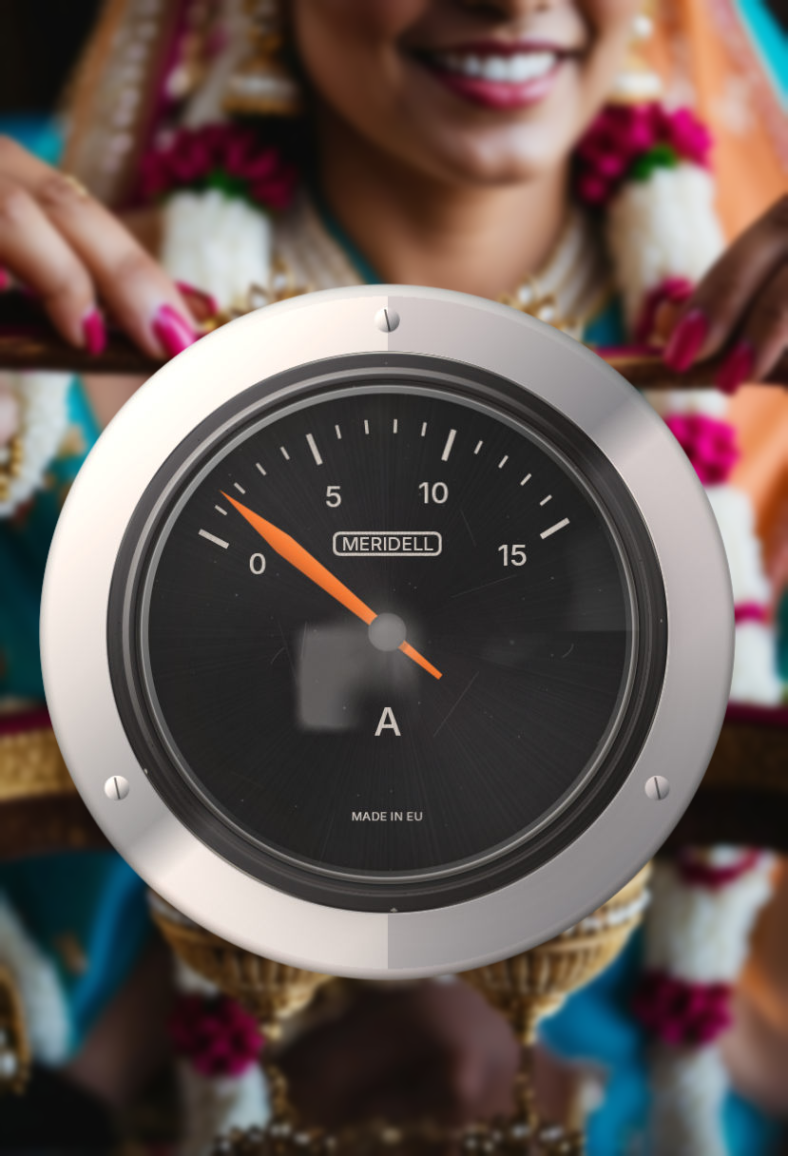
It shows 1.5 A
